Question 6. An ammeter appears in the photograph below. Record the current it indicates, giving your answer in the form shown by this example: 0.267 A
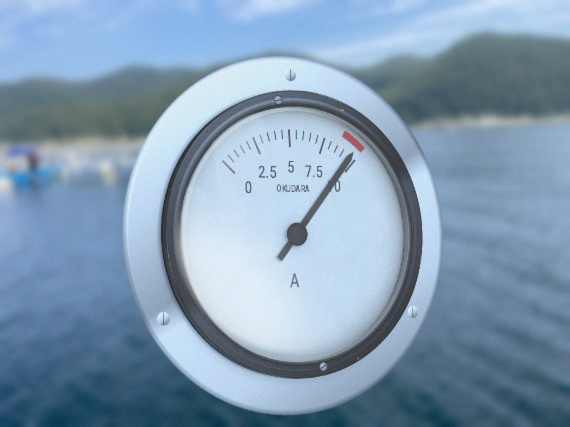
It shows 9.5 A
